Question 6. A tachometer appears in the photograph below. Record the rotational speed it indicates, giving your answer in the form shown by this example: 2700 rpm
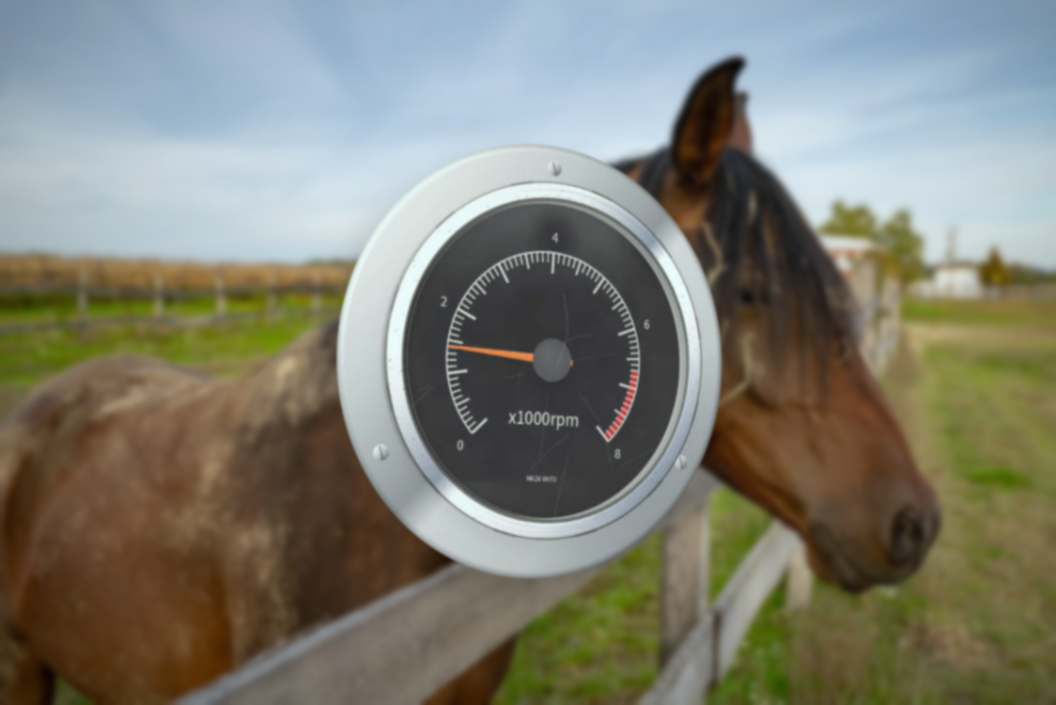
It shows 1400 rpm
